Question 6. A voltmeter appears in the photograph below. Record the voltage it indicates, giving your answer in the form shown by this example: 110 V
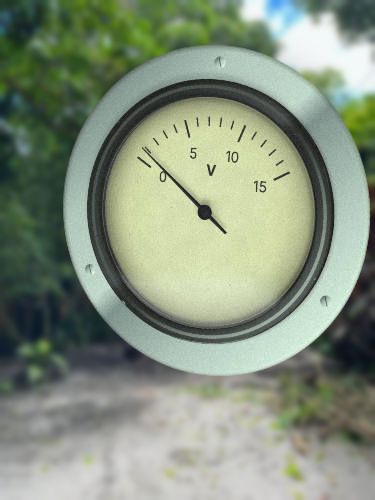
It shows 1 V
